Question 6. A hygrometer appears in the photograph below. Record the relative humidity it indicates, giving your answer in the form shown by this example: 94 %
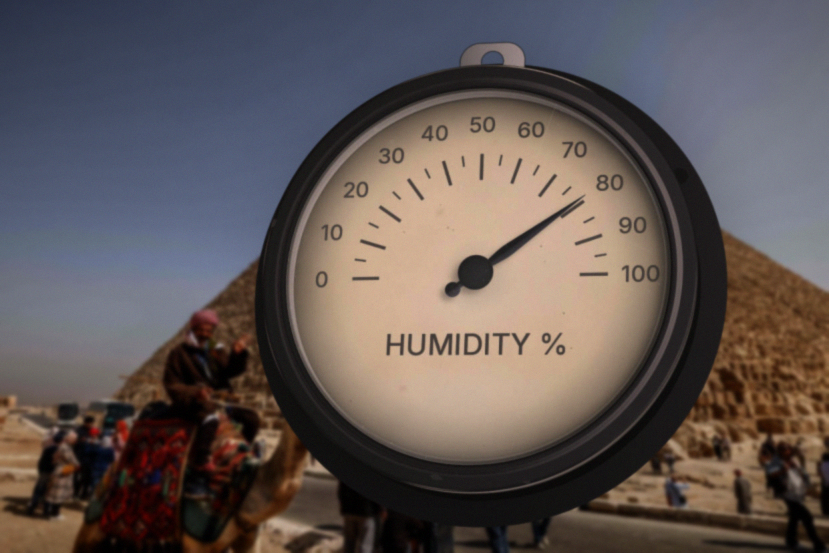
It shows 80 %
